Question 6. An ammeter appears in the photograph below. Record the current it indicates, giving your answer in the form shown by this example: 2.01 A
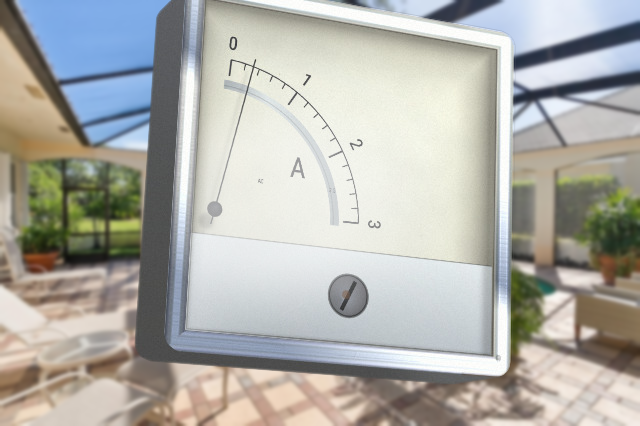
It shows 0.3 A
